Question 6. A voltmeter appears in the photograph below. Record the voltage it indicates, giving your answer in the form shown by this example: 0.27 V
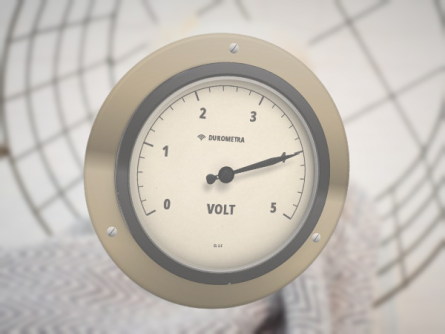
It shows 4 V
